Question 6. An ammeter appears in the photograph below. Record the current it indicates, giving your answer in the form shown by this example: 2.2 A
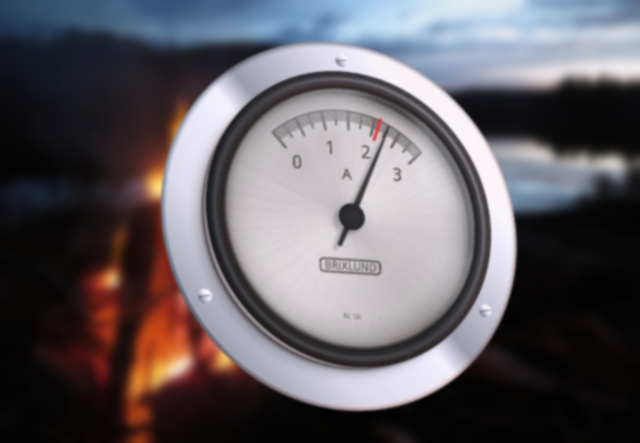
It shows 2.25 A
